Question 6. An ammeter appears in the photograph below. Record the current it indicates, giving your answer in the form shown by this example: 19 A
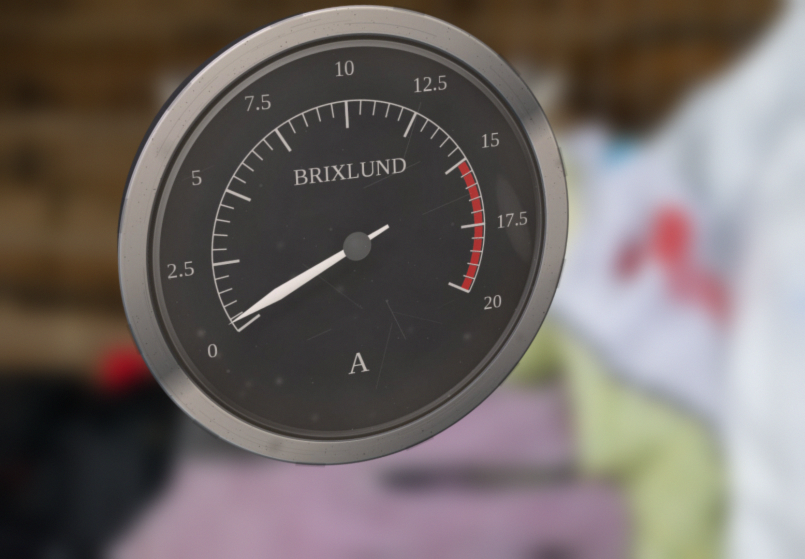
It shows 0.5 A
